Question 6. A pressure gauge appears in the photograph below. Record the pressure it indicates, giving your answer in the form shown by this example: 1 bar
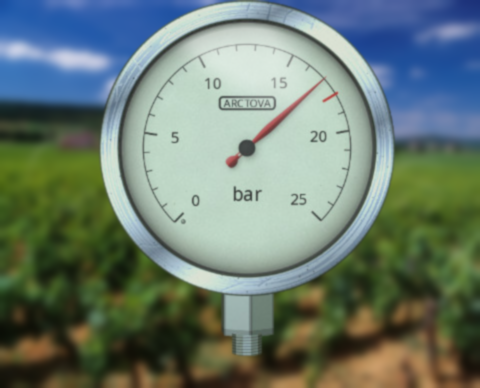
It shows 17 bar
